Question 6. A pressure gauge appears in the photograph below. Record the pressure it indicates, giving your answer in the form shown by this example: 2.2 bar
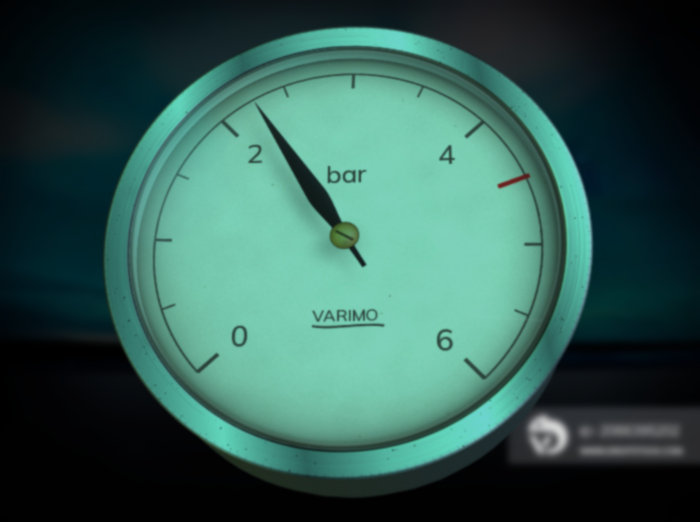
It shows 2.25 bar
